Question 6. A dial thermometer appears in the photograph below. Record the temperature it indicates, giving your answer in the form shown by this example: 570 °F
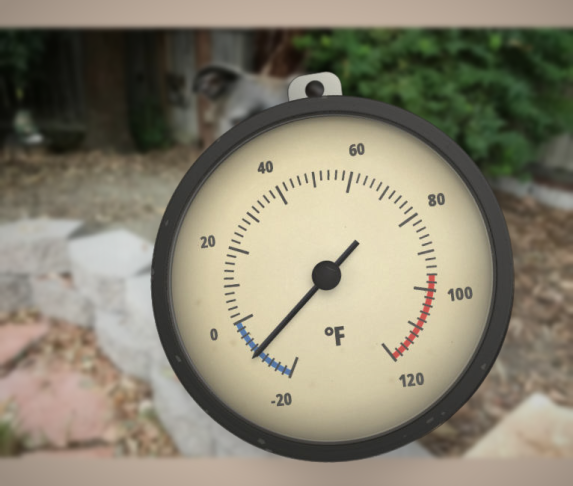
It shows -10 °F
